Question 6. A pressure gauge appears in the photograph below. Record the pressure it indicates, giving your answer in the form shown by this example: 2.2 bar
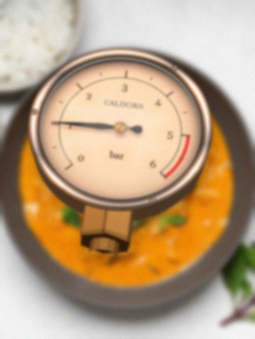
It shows 1 bar
